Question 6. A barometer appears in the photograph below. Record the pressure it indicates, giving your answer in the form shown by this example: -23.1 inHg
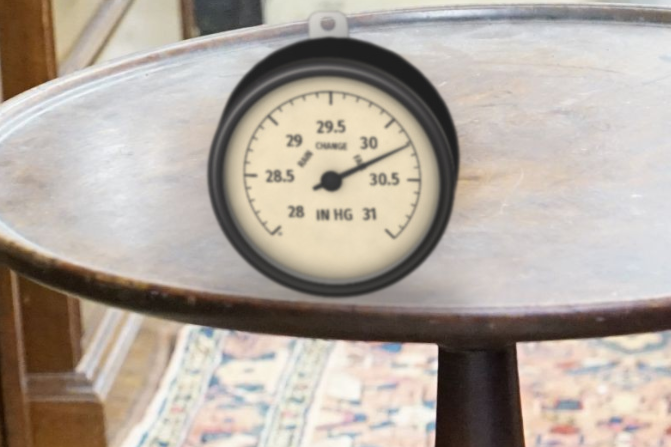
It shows 30.2 inHg
